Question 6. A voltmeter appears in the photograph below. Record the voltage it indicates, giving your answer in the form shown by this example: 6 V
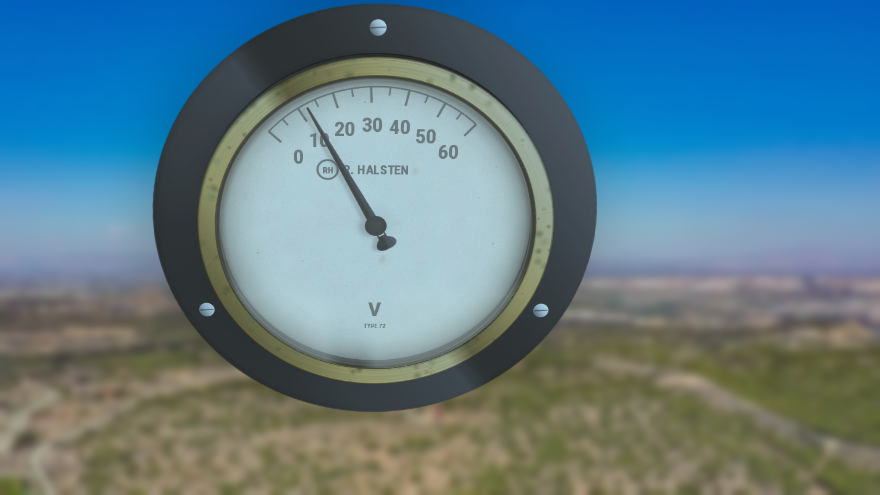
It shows 12.5 V
